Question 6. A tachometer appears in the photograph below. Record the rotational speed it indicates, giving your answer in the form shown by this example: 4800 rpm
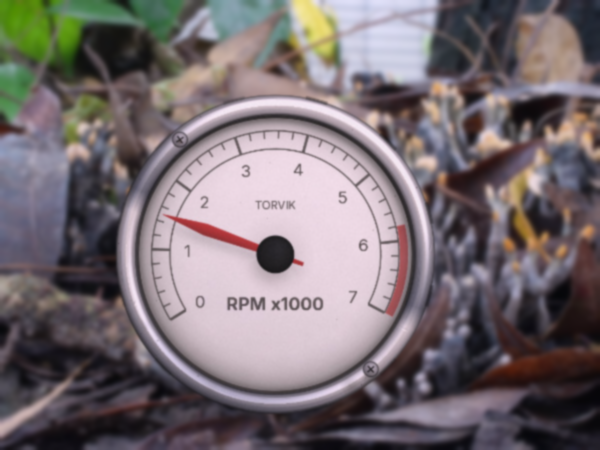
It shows 1500 rpm
